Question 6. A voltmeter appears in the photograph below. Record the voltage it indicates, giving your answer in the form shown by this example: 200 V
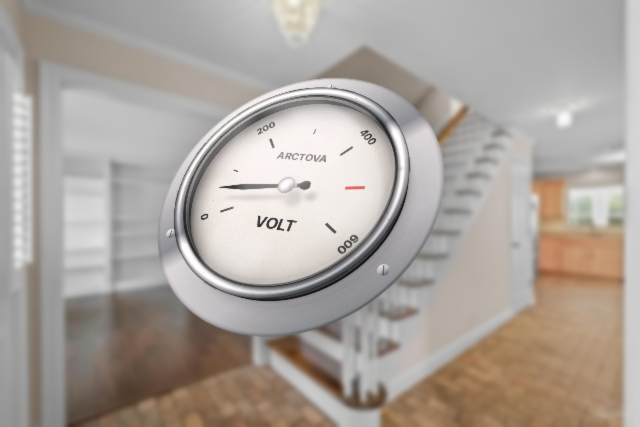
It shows 50 V
